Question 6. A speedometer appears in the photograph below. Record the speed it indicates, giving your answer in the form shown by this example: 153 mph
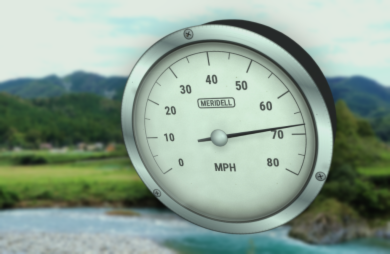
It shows 67.5 mph
